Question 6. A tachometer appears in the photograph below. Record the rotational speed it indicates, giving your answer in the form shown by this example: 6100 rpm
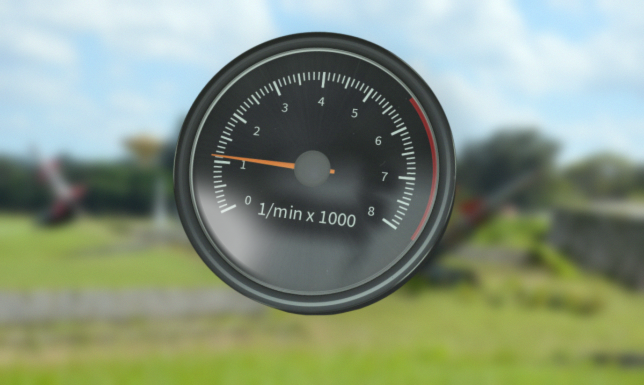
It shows 1100 rpm
